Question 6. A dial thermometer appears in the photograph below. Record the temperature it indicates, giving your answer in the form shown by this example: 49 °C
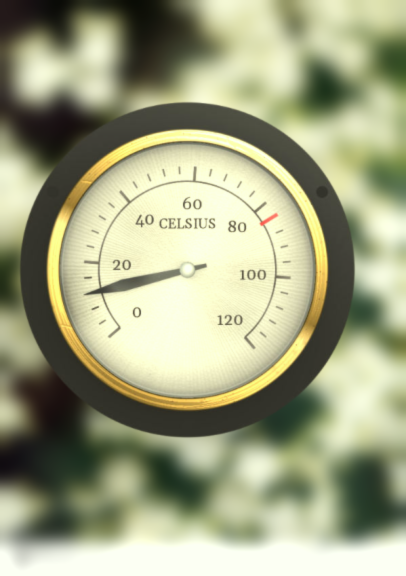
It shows 12 °C
